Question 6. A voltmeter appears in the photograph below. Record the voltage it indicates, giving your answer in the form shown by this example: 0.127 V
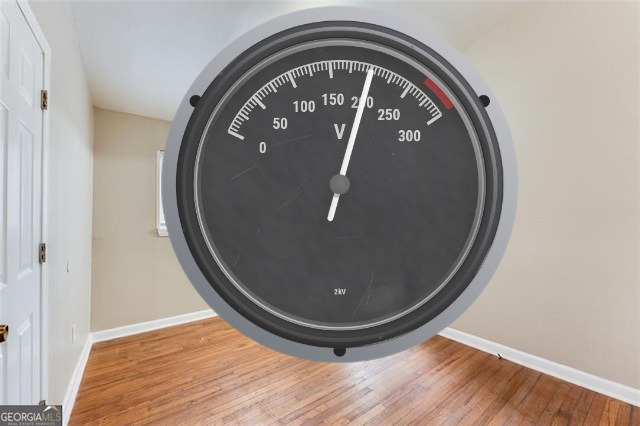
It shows 200 V
